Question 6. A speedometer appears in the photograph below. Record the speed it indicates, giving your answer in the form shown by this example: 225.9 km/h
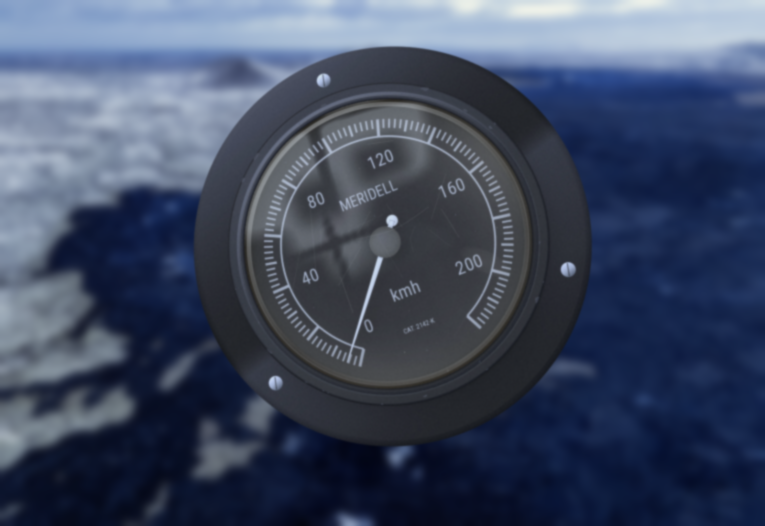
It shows 4 km/h
